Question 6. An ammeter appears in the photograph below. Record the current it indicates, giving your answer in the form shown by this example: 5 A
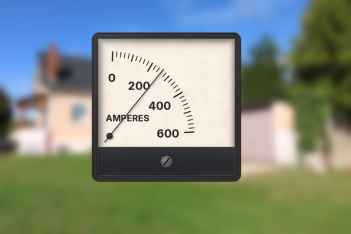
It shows 260 A
